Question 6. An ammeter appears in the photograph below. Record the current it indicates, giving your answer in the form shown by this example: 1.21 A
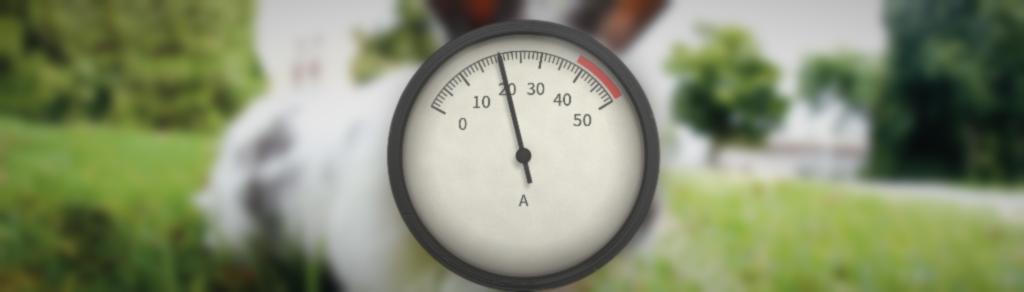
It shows 20 A
